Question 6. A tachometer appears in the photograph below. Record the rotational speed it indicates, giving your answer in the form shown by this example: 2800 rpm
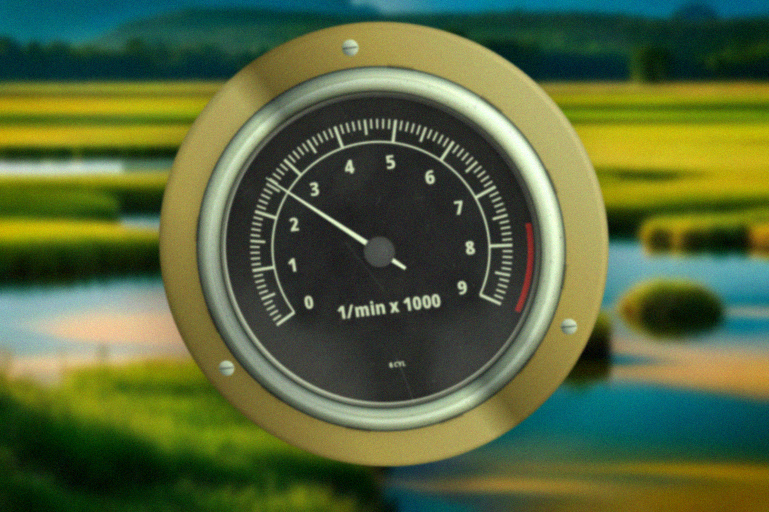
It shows 2600 rpm
